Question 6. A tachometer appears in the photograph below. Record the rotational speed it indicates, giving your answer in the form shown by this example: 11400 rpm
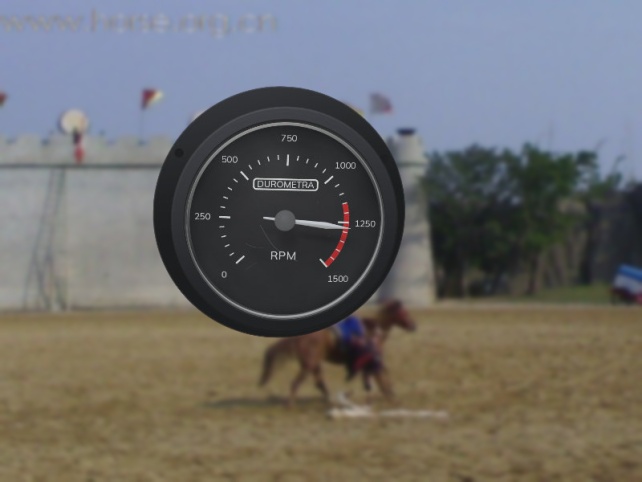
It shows 1275 rpm
